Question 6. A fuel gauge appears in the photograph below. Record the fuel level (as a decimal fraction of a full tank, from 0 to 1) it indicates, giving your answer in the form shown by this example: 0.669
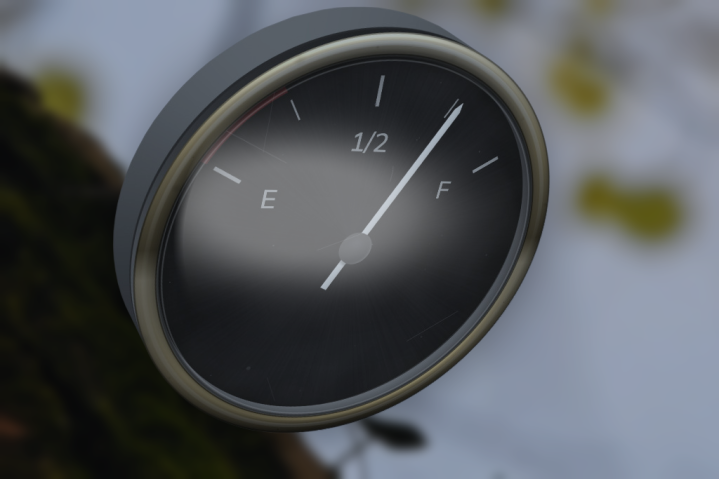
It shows 0.75
